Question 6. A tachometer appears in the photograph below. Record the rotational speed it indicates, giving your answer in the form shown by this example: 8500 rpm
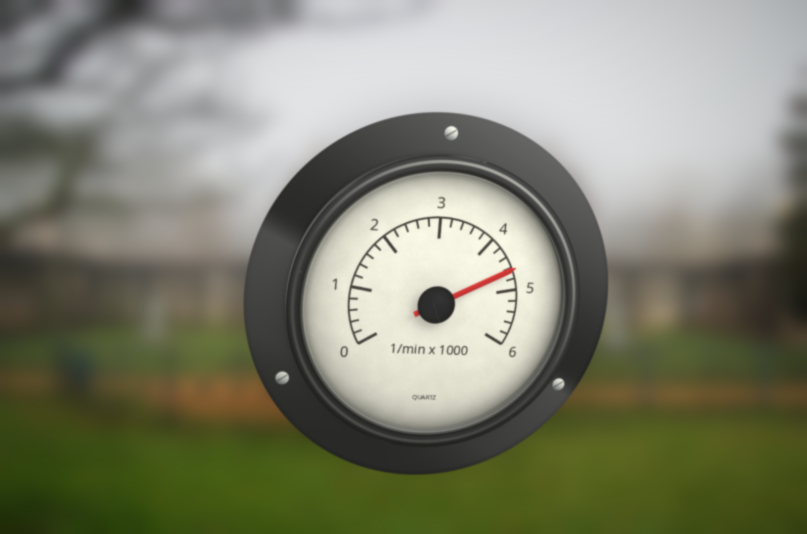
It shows 4600 rpm
